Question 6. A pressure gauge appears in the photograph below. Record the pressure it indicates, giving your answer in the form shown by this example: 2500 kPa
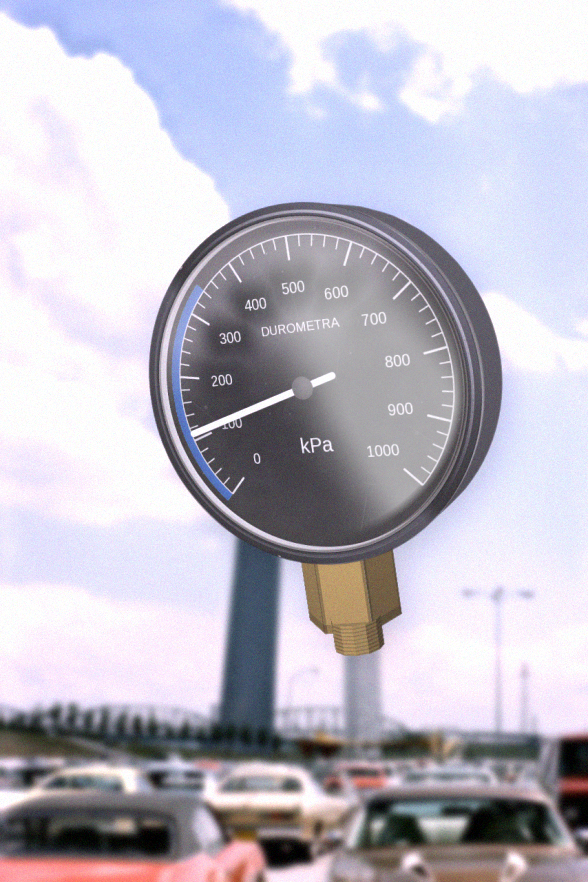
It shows 110 kPa
